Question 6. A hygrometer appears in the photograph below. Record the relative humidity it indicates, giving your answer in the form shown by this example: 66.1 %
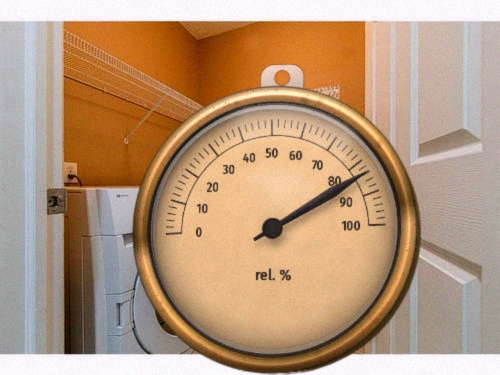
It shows 84 %
